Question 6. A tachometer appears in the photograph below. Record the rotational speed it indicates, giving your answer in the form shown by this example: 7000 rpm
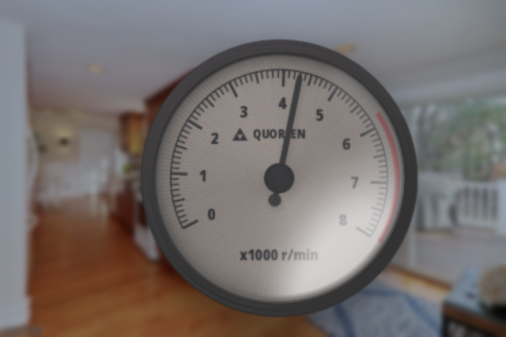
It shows 4300 rpm
